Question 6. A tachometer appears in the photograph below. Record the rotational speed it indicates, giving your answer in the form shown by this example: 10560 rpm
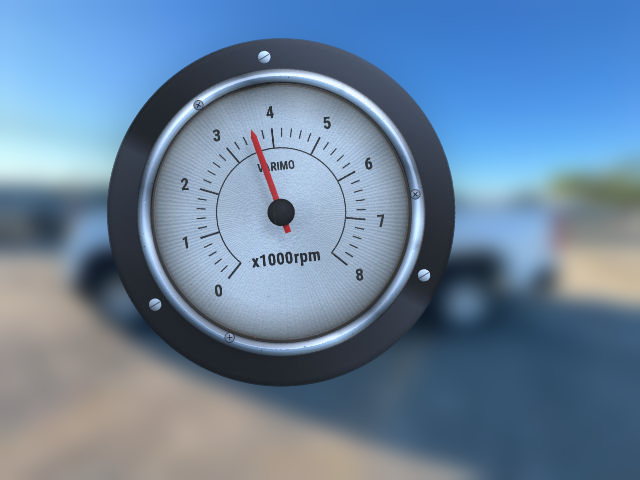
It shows 3600 rpm
